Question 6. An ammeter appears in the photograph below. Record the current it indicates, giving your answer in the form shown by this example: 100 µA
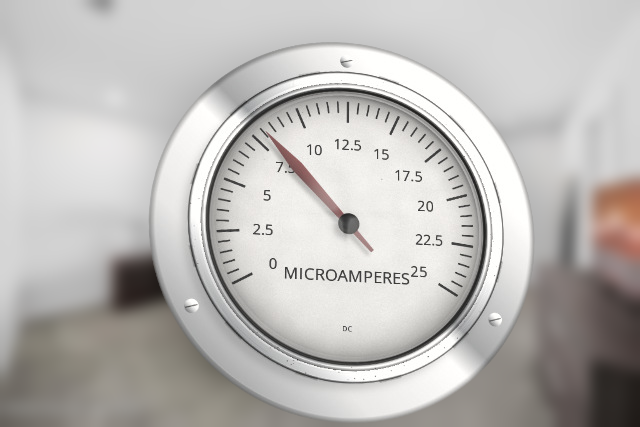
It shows 8 µA
